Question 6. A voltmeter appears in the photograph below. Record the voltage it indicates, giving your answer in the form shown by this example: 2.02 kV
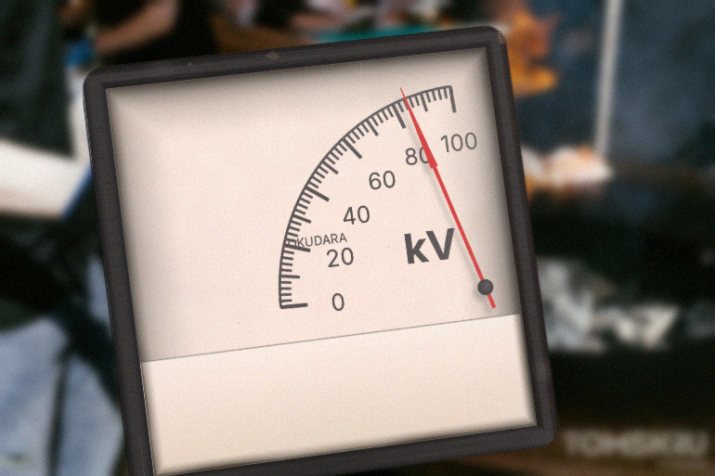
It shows 84 kV
